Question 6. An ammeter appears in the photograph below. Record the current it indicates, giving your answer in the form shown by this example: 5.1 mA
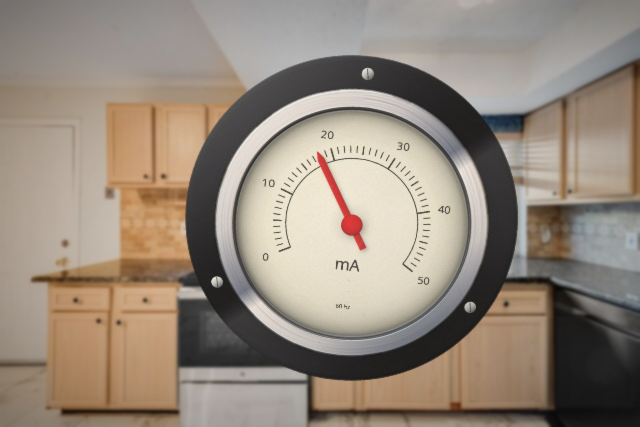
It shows 18 mA
